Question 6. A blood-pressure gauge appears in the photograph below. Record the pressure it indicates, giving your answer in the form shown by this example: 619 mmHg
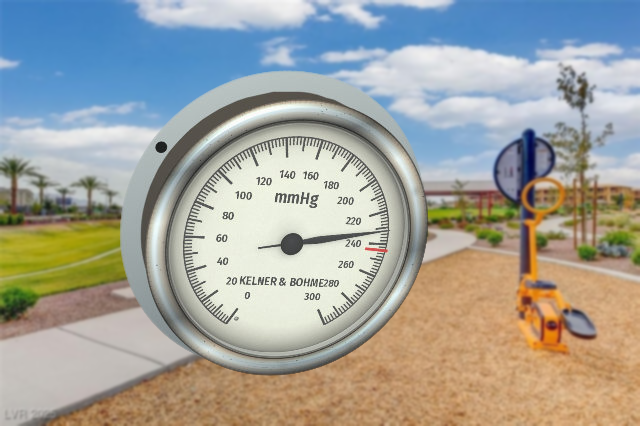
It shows 230 mmHg
